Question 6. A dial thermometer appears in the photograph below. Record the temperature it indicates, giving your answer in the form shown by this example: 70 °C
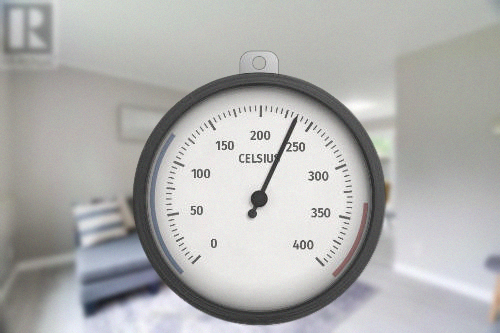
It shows 235 °C
